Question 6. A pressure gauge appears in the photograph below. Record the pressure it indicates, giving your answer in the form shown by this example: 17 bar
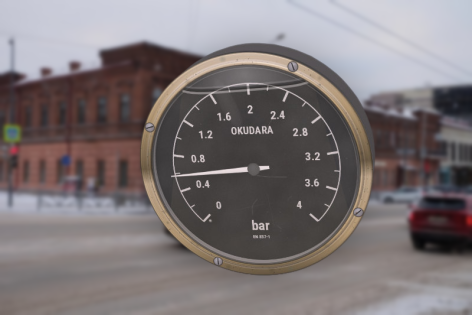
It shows 0.6 bar
